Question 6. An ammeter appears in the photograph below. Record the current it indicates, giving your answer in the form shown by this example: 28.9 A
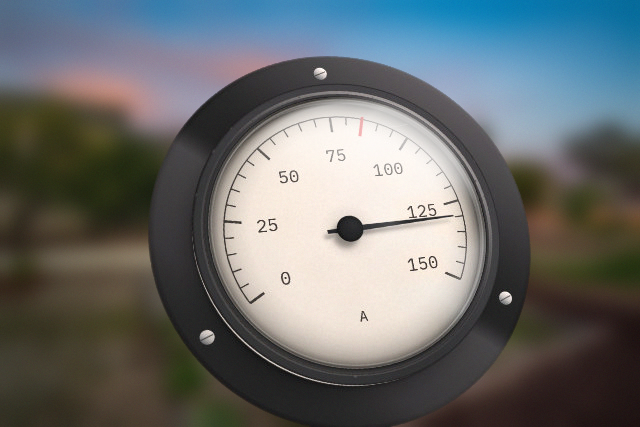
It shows 130 A
